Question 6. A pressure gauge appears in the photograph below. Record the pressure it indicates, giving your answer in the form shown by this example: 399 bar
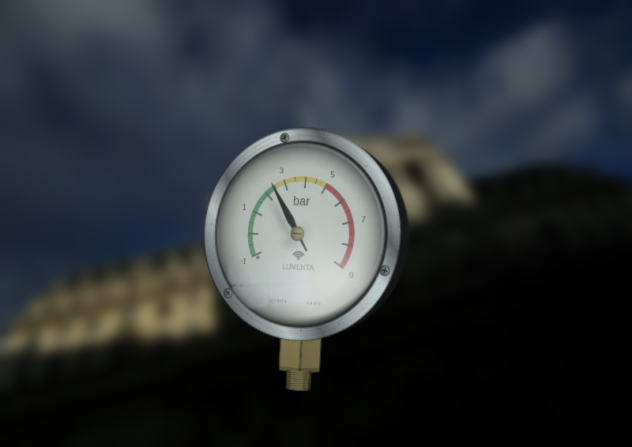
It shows 2.5 bar
